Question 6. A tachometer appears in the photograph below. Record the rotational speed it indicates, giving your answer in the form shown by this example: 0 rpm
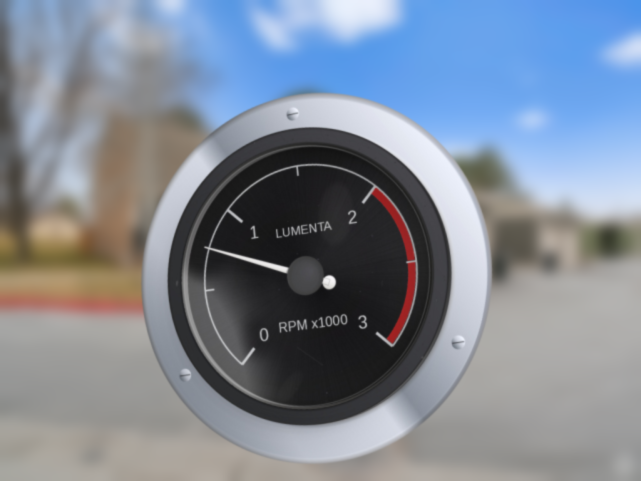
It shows 750 rpm
